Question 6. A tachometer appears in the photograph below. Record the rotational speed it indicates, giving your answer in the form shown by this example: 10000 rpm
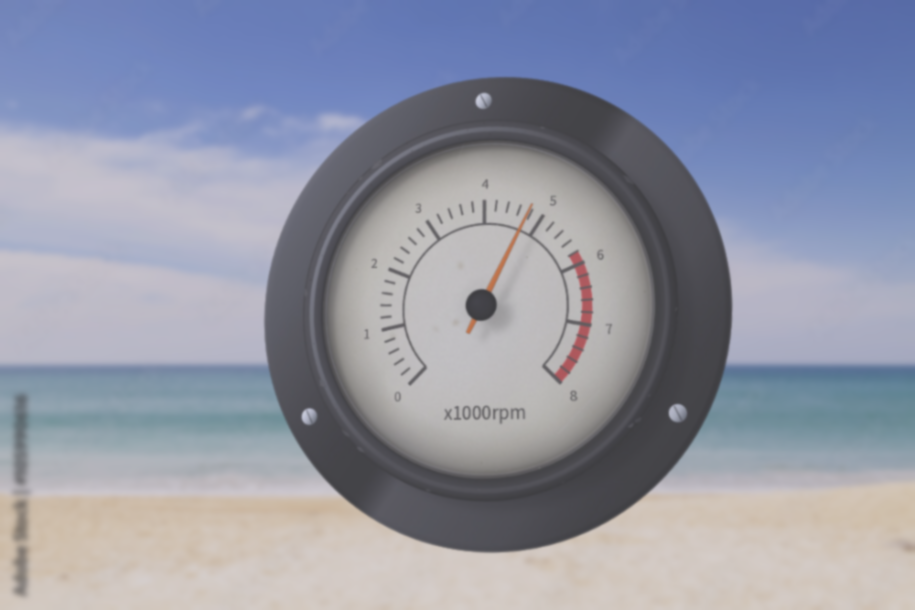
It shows 4800 rpm
